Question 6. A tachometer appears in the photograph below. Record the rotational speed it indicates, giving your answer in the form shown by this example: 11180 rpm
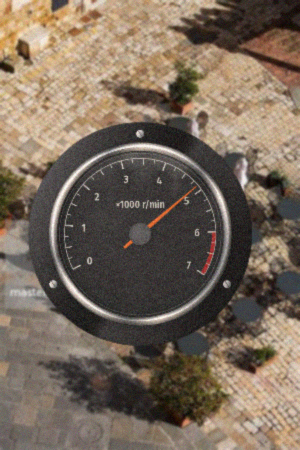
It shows 4875 rpm
